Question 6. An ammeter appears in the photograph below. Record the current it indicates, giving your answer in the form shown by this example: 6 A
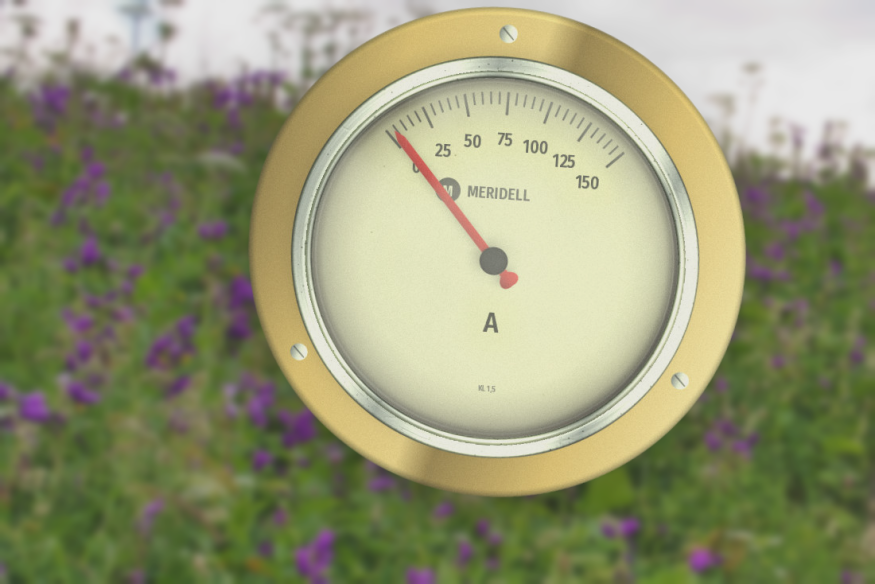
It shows 5 A
